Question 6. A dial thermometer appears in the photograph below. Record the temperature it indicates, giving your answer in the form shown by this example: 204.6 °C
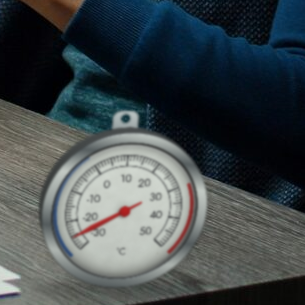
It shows -25 °C
